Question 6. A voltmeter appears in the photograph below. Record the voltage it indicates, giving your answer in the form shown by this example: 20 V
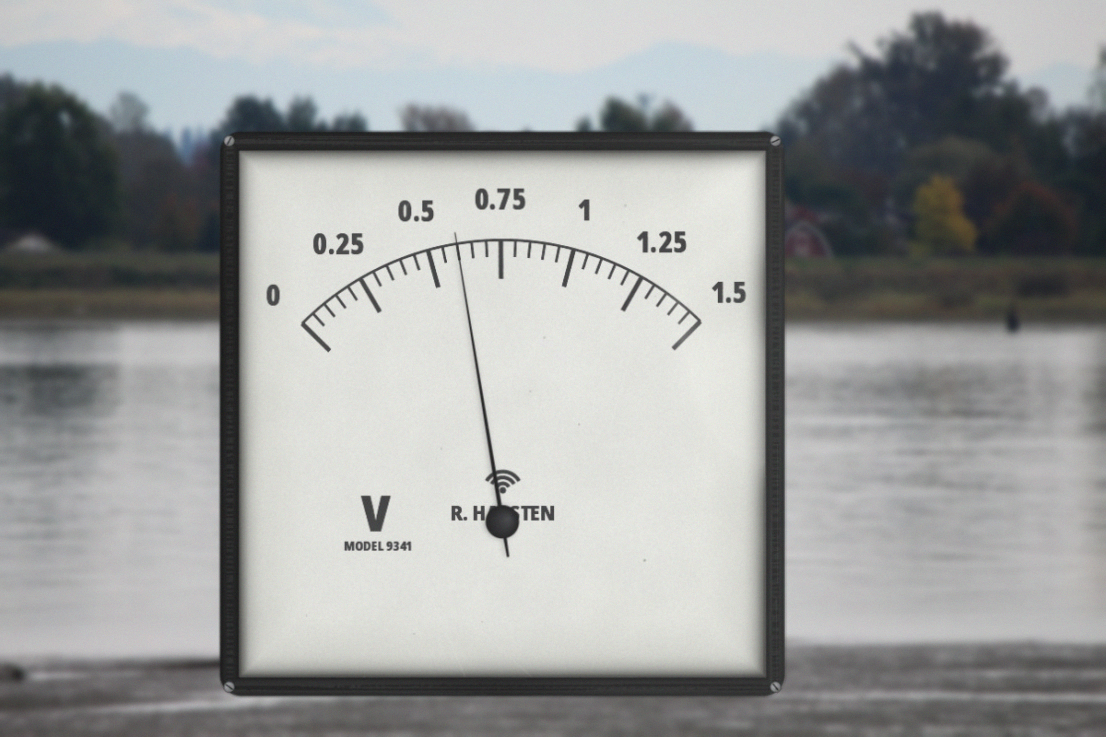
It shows 0.6 V
